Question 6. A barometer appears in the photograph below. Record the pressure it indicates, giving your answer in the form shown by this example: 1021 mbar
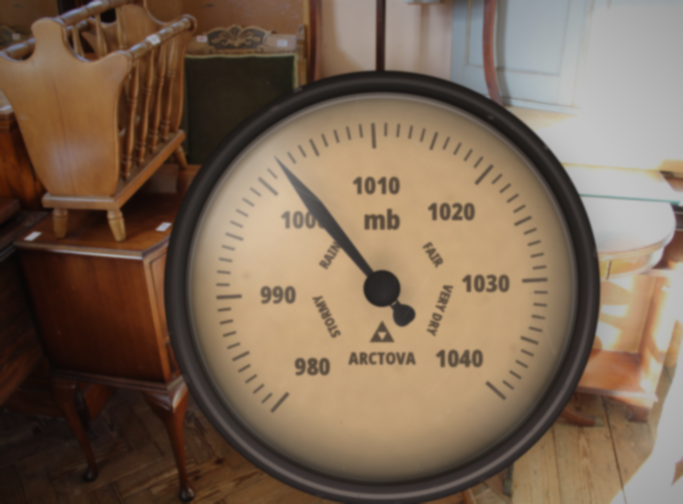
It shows 1002 mbar
